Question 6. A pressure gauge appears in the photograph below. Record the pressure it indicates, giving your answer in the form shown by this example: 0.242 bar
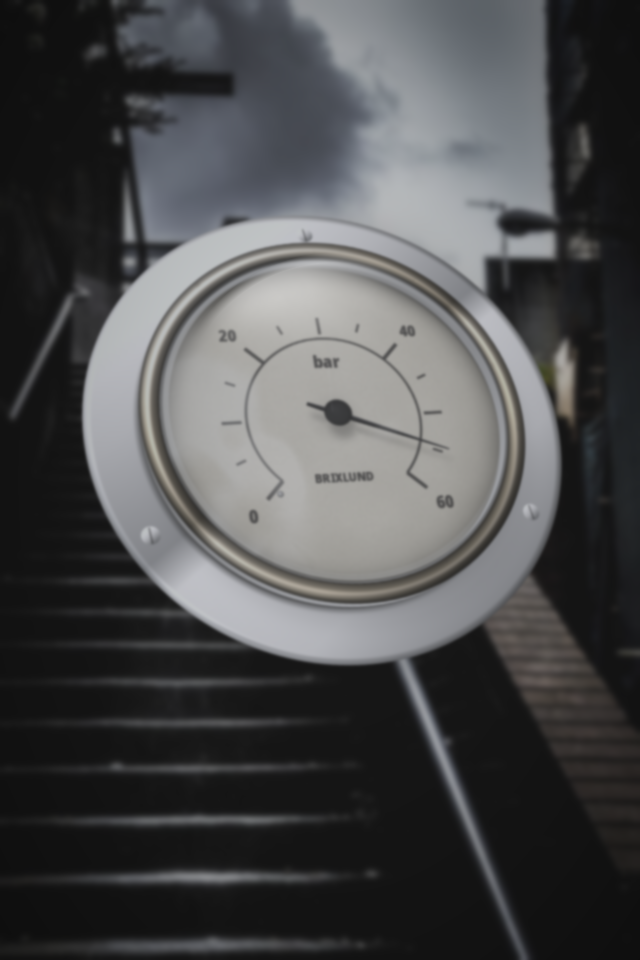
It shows 55 bar
